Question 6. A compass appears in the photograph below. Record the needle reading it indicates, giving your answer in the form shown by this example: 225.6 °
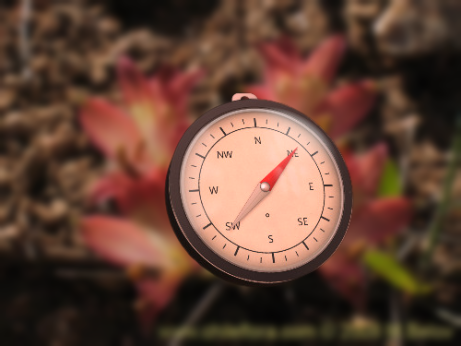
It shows 45 °
